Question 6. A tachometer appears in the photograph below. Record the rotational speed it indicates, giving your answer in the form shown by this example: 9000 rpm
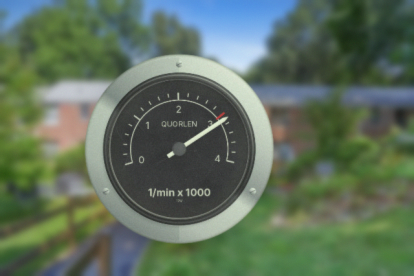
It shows 3100 rpm
